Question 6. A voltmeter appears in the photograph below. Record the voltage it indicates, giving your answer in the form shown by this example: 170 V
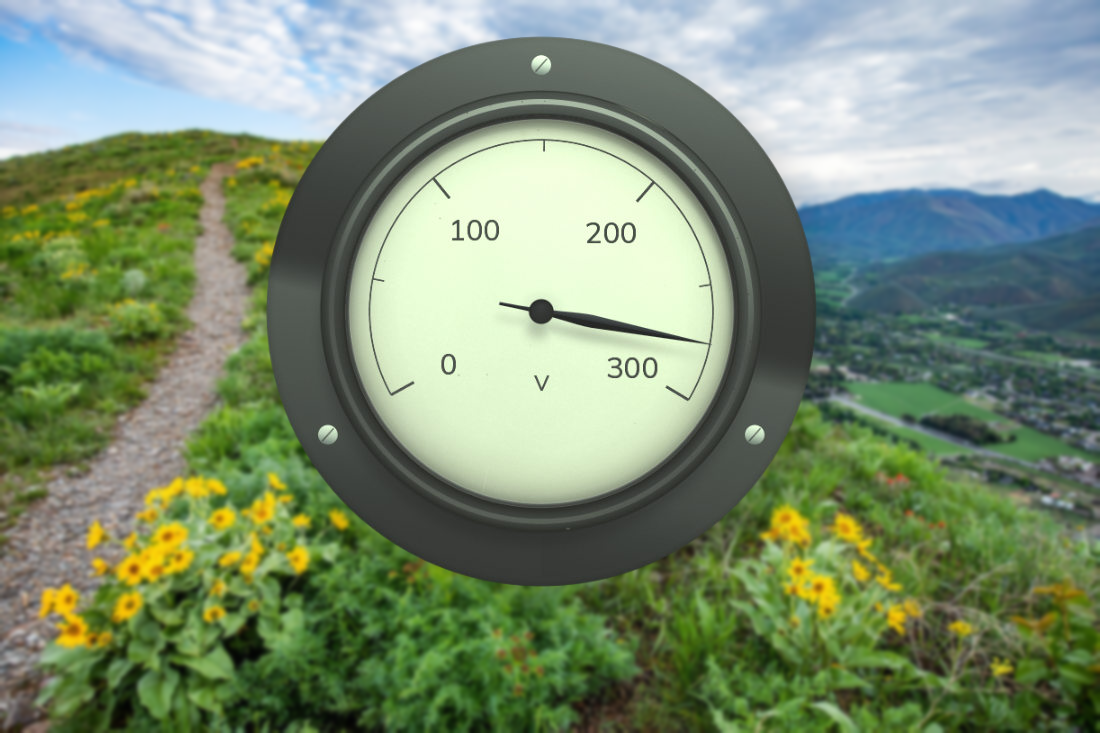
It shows 275 V
